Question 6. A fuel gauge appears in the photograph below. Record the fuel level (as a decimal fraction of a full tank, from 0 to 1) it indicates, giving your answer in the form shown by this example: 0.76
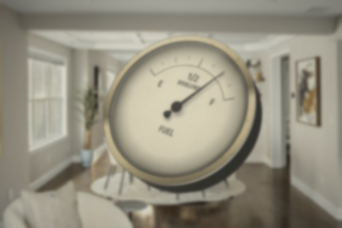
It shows 0.75
